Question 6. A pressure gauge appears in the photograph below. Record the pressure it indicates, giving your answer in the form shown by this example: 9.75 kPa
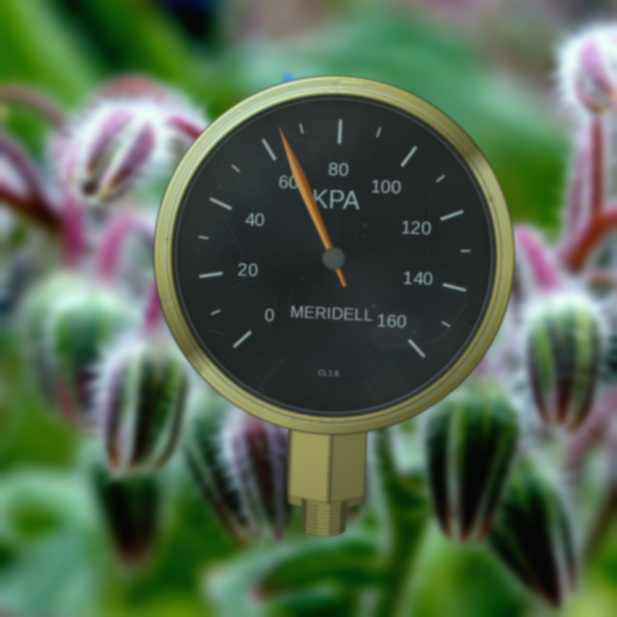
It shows 65 kPa
